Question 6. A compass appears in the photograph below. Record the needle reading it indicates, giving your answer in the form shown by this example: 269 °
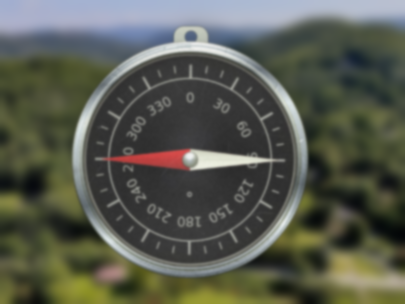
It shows 270 °
